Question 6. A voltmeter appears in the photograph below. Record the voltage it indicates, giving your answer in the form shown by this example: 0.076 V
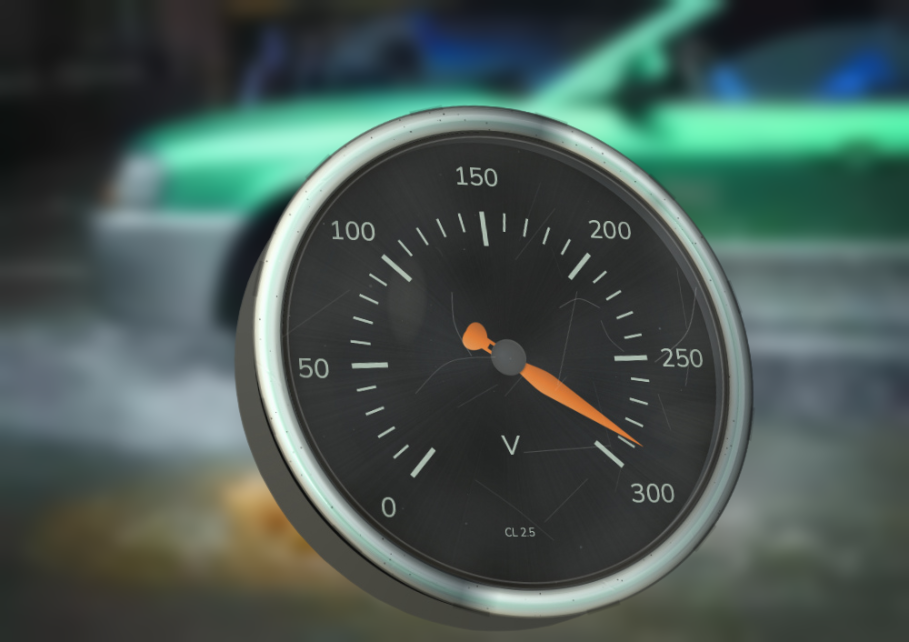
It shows 290 V
